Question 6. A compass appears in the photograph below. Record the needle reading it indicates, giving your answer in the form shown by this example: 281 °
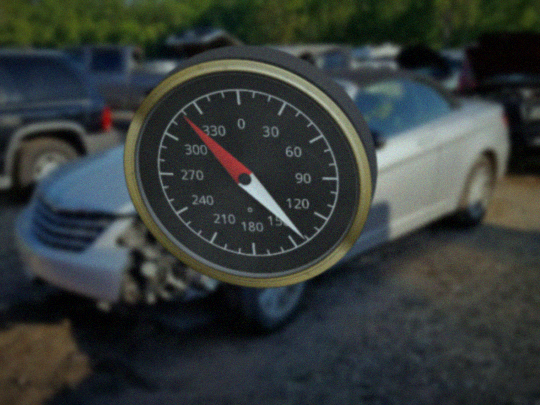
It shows 320 °
